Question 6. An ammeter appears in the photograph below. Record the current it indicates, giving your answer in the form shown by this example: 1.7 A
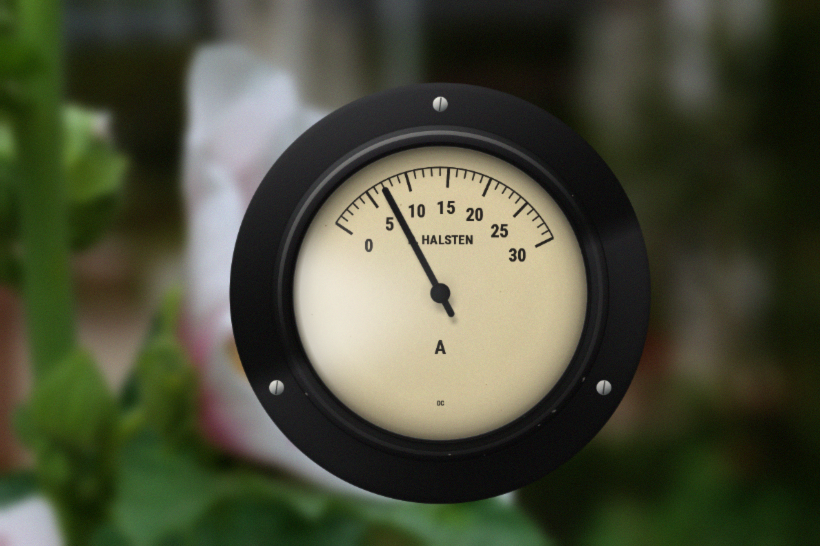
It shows 7 A
